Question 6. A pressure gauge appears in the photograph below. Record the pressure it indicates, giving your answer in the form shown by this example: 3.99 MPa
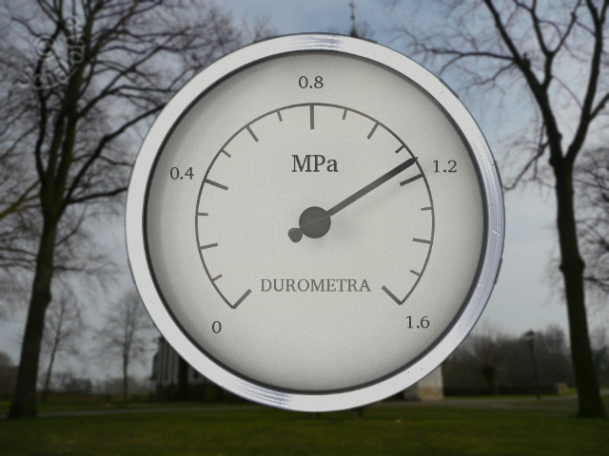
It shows 1.15 MPa
